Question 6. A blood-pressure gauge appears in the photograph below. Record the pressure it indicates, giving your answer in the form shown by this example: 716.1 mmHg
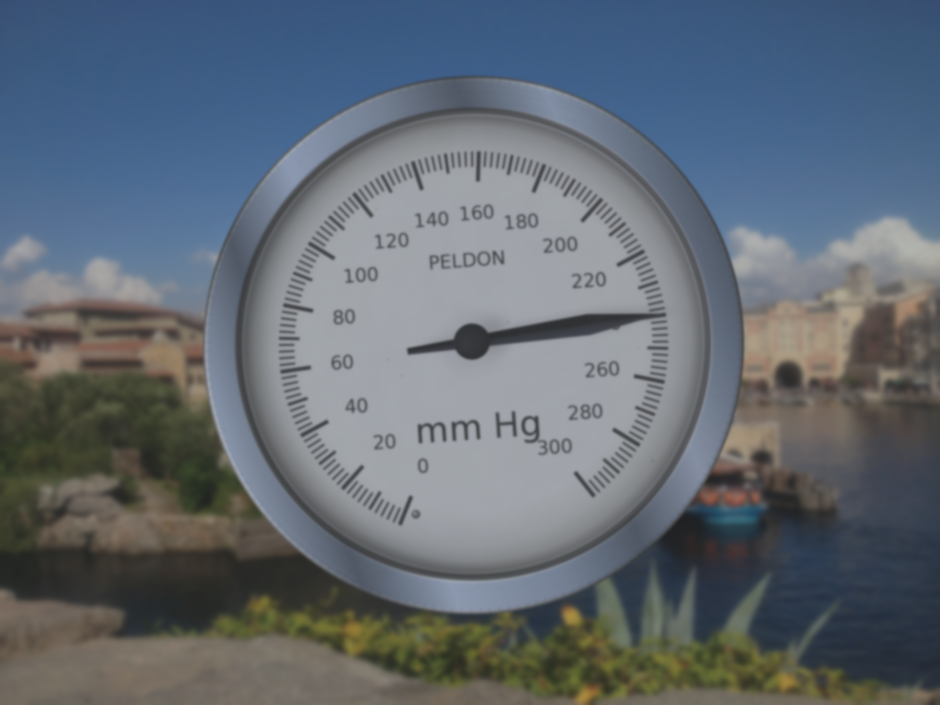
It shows 240 mmHg
